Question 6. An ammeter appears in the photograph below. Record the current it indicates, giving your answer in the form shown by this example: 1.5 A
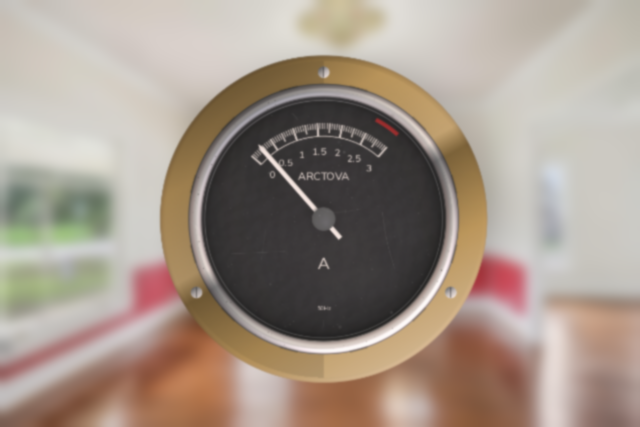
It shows 0.25 A
